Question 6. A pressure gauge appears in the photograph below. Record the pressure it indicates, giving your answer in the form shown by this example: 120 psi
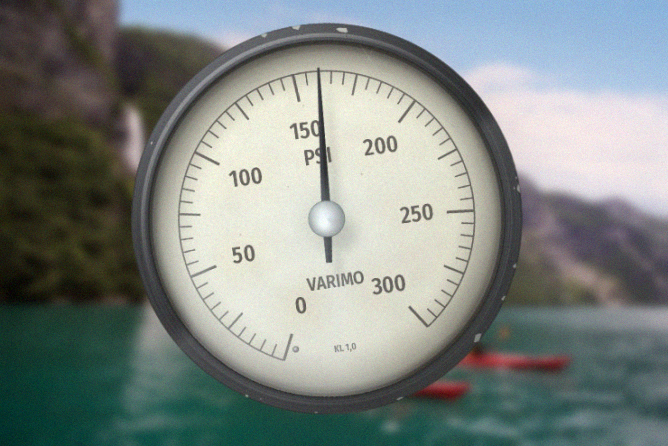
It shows 160 psi
